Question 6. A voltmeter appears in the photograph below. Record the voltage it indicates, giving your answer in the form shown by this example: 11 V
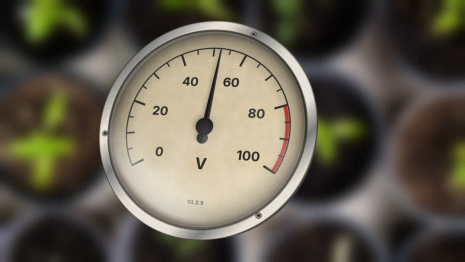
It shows 52.5 V
